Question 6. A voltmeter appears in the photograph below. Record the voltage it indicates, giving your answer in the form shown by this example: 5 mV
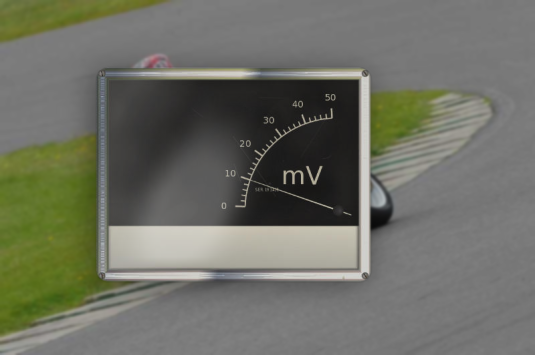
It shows 10 mV
